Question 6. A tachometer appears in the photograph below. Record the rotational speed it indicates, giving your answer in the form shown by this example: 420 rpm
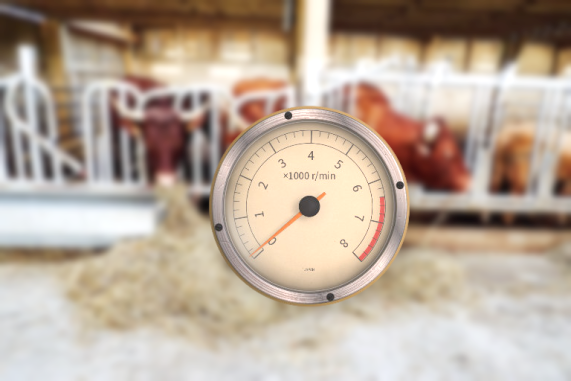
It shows 100 rpm
